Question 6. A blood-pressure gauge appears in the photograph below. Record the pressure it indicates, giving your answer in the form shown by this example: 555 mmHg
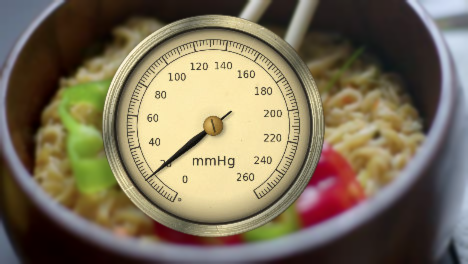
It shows 20 mmHg
